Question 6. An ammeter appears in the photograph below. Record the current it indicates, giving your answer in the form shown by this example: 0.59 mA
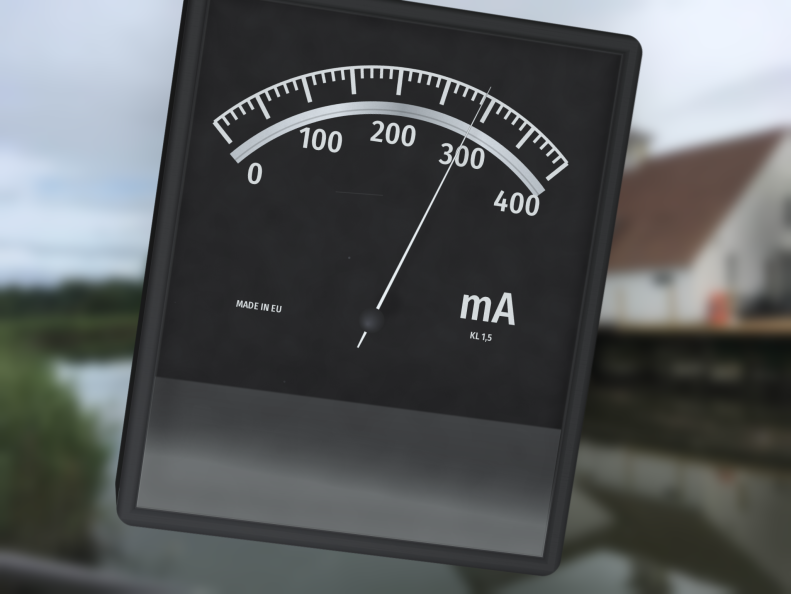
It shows 290 mA
